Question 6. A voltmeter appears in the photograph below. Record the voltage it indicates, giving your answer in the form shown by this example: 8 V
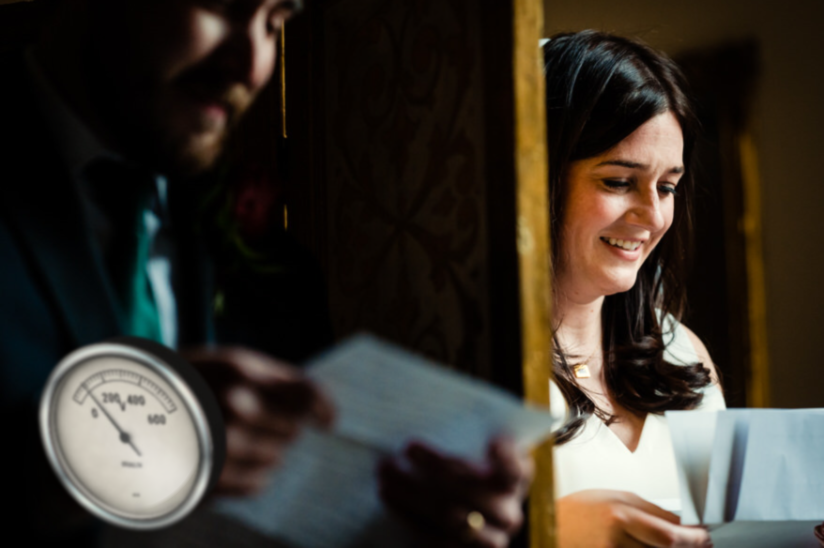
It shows 100 V
